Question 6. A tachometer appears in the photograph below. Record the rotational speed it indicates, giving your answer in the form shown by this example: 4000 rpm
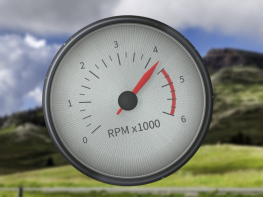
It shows 4250 rpm
